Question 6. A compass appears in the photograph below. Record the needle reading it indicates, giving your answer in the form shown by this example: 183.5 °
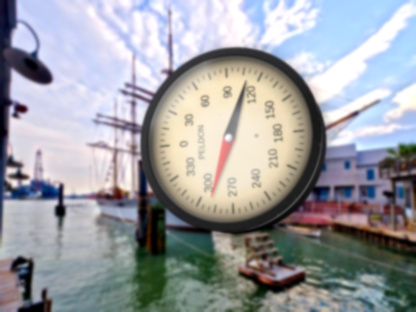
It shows 290 °
